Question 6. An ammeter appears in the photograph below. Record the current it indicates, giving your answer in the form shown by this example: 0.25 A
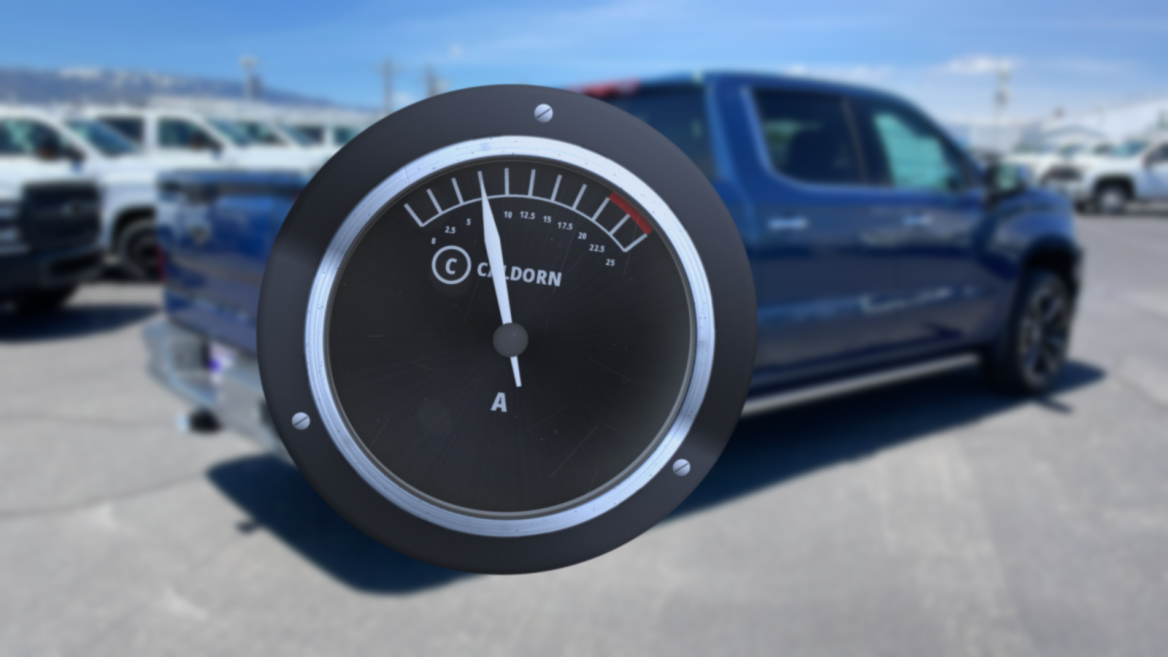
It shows 7.5 A
